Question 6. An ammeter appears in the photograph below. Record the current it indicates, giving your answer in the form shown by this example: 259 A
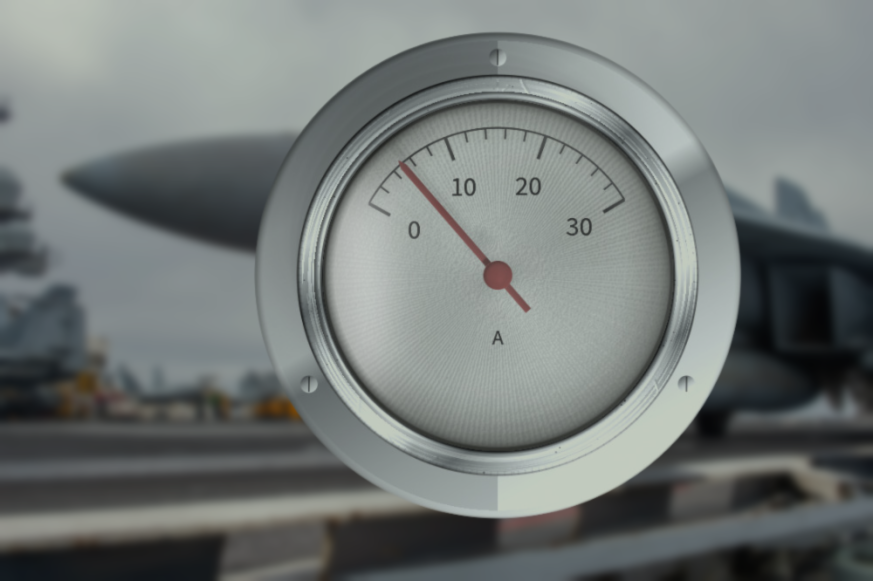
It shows 5 A
